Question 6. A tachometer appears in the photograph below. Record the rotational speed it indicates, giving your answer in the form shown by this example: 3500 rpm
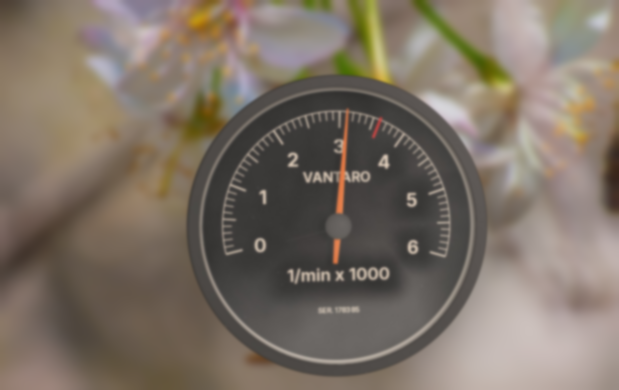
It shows 3100 rpm
